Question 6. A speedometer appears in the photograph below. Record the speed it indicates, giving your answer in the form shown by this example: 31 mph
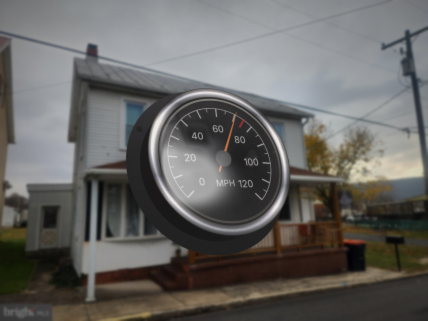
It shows 70 mph
